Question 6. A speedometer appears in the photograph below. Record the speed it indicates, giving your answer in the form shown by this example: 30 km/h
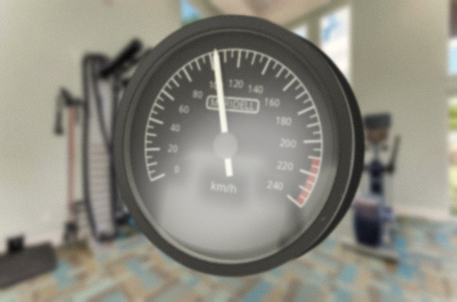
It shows 105 km/h
